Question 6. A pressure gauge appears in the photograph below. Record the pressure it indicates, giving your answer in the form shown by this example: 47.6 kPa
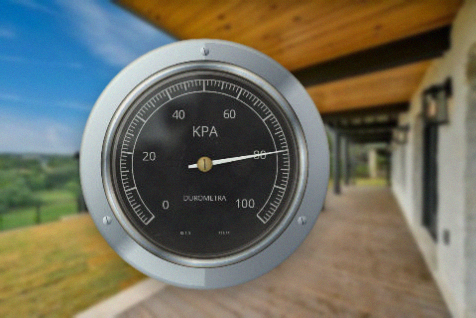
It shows 80 kPa
